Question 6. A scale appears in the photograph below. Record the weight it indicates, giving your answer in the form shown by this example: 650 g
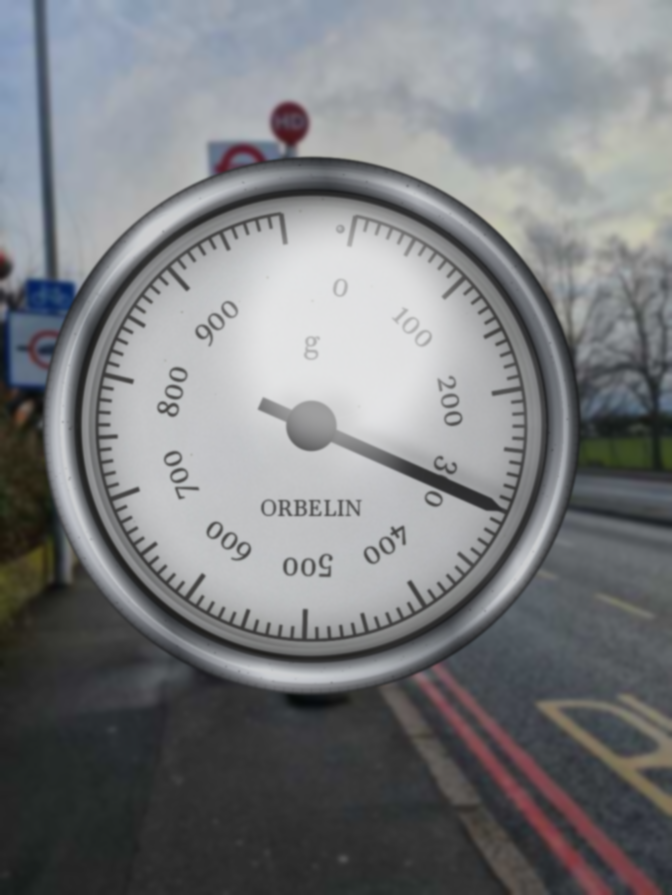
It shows 300 g
